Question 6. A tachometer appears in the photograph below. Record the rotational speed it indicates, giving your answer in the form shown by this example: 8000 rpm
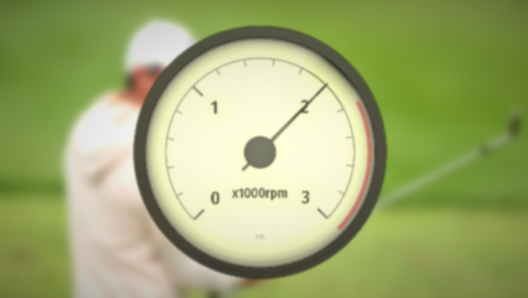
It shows 2000 rpm
